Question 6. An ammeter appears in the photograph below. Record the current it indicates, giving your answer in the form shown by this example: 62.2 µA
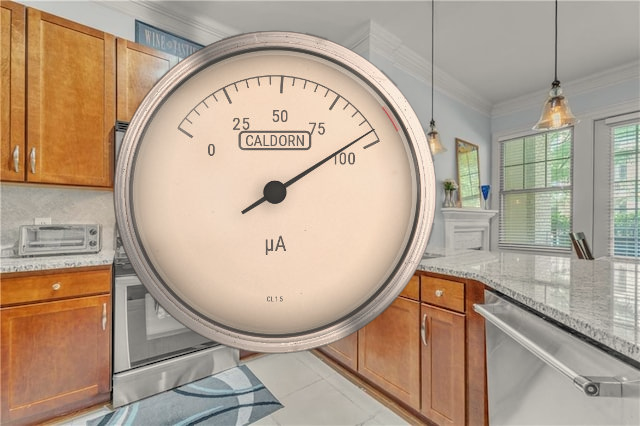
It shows 95 µA
